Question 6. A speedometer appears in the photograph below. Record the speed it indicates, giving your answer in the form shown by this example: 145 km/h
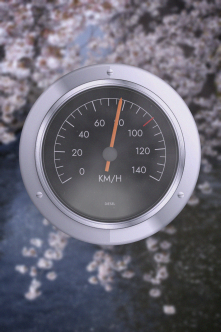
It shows 77.5 km/h
